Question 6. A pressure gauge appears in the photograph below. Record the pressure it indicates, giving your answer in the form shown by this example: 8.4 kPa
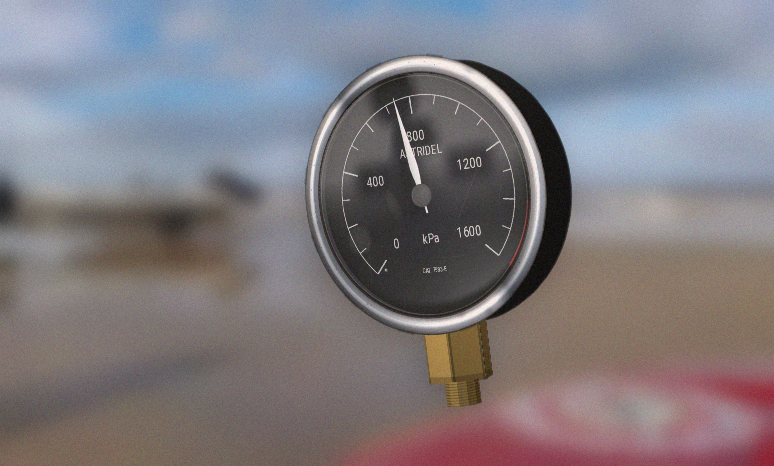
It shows 750 kPa
